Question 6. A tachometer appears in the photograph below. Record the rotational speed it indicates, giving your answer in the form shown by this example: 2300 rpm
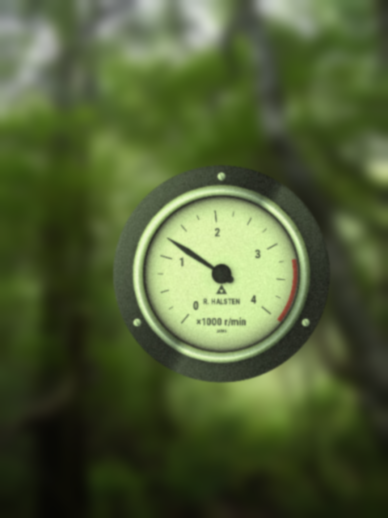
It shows 1250 rpm
